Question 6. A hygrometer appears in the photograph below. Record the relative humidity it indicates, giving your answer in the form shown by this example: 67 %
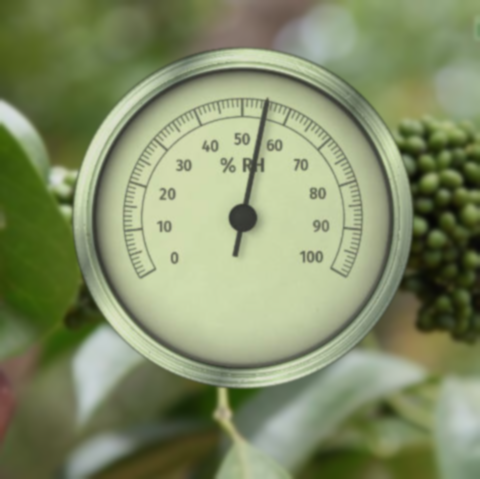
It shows 55 %
